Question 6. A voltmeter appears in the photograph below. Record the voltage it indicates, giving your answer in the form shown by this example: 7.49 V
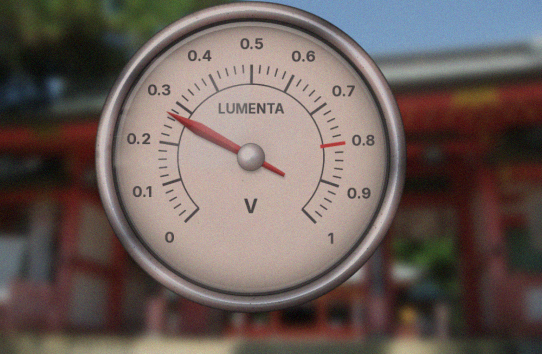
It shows 0.27 V
